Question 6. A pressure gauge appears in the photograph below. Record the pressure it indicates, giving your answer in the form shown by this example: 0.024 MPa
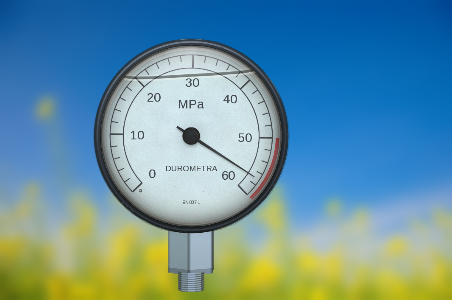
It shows 57 MPa
